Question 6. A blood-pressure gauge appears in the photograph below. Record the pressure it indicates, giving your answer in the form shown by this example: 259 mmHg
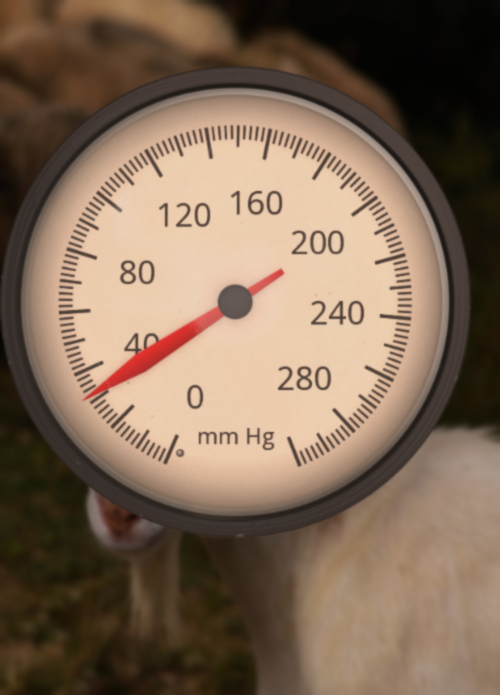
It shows 32 mmHg
